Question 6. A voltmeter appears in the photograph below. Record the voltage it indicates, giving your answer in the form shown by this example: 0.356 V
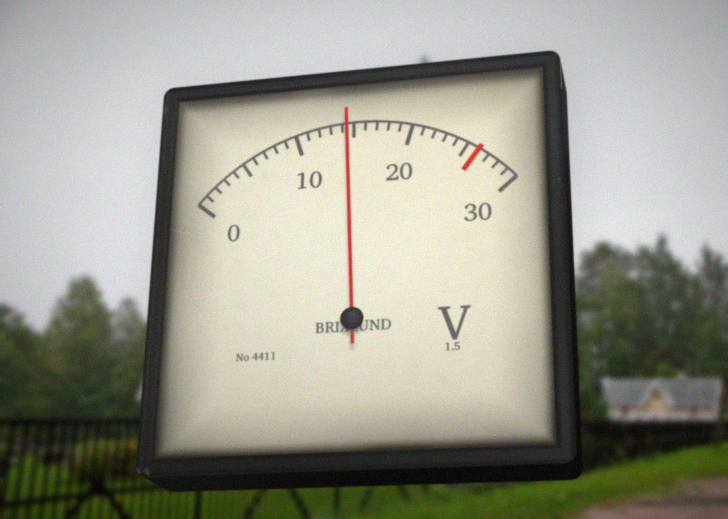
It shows 14.5 V
